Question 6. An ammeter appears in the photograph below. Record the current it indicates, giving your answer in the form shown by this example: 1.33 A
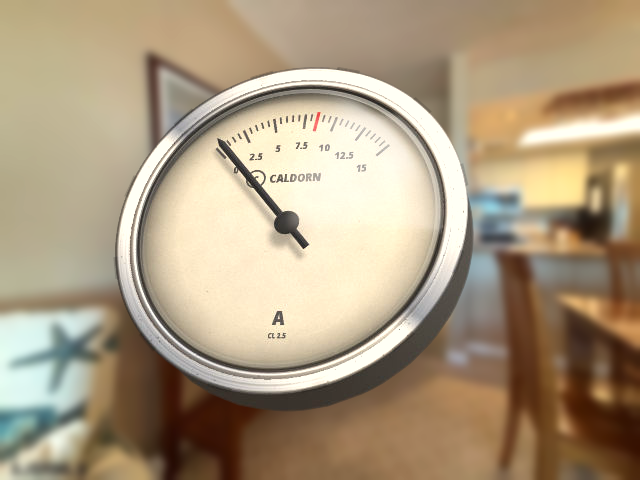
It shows 0.5 A
